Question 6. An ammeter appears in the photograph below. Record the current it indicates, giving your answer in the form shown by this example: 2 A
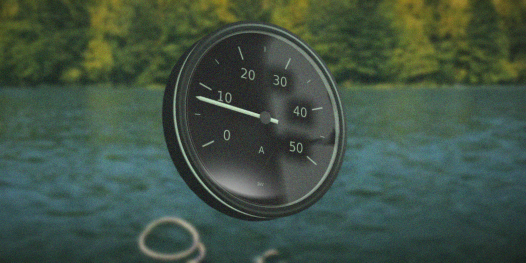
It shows 7.5 A
